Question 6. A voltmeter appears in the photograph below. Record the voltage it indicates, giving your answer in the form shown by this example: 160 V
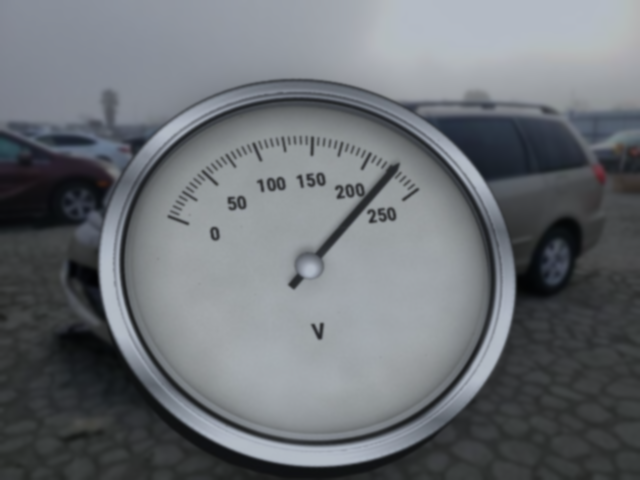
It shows 225 V
